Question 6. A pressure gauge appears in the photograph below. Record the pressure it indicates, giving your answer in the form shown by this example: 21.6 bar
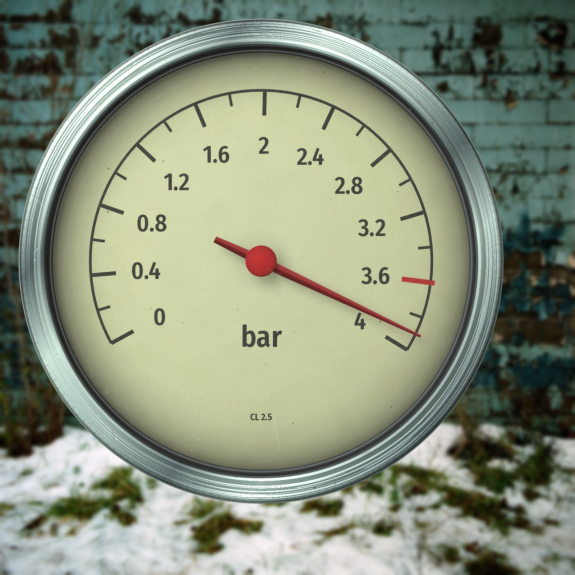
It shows 3.9 bar
